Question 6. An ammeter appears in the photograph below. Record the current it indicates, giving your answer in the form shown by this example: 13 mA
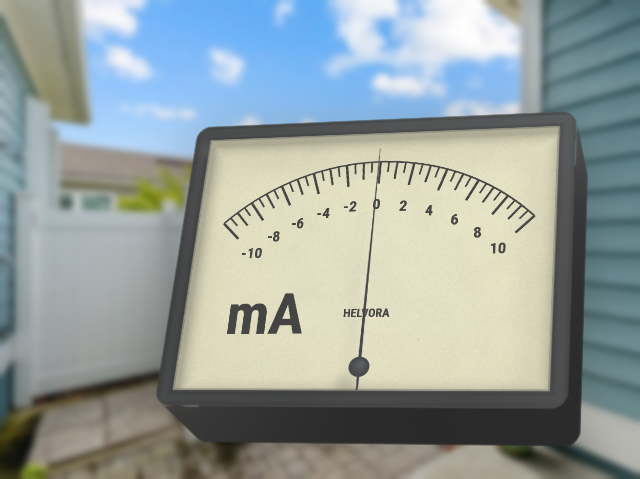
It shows 0 mA
